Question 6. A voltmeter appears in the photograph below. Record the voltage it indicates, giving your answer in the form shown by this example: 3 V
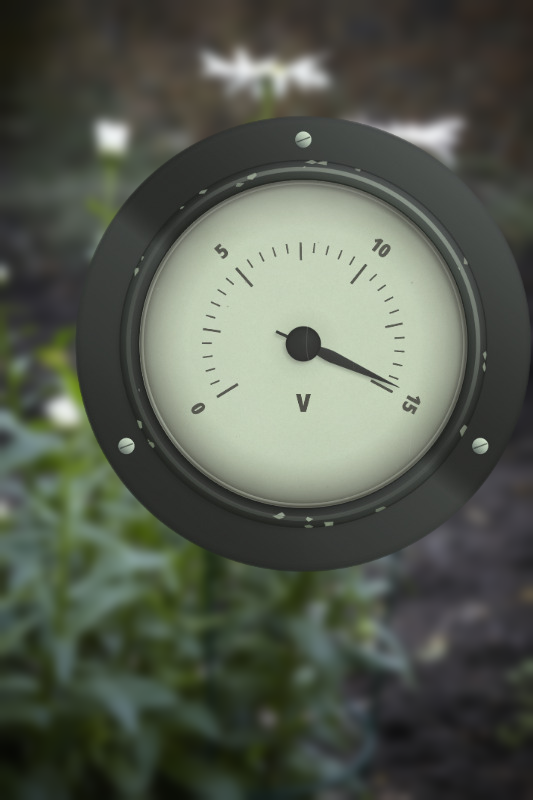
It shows 14.75 V
